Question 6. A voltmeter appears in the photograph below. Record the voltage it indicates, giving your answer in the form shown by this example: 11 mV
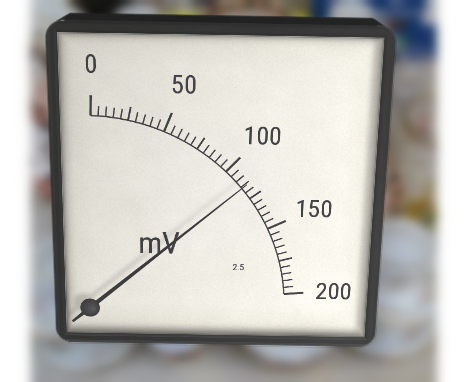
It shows 115 mV
